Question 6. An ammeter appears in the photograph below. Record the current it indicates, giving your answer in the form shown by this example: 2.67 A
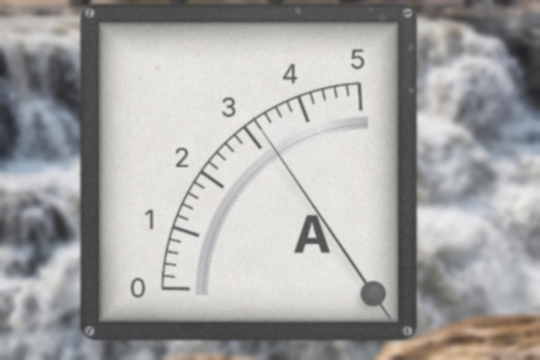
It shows 3.2 A
